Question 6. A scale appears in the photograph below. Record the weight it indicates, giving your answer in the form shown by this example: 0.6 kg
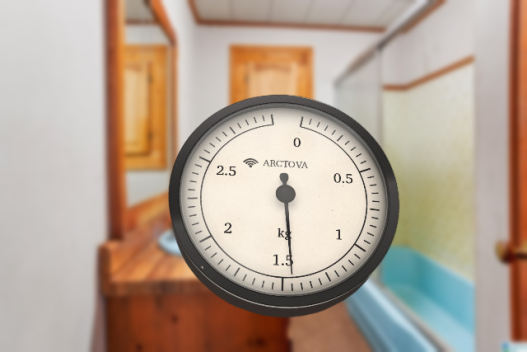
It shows 1.45 kg
